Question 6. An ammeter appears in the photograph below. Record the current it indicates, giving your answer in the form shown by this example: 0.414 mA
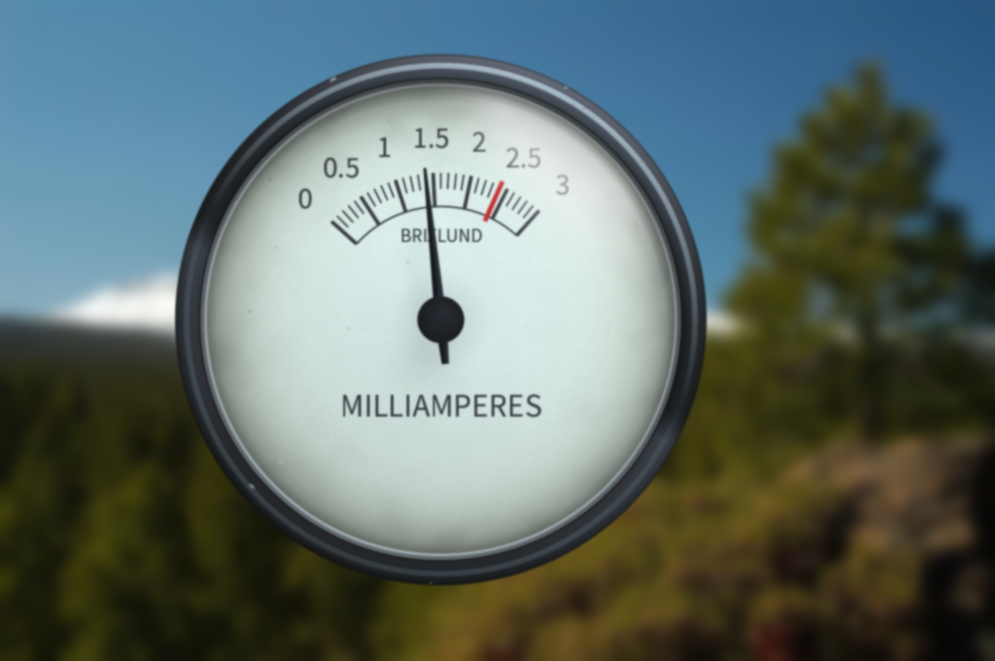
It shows 1.4 mA
